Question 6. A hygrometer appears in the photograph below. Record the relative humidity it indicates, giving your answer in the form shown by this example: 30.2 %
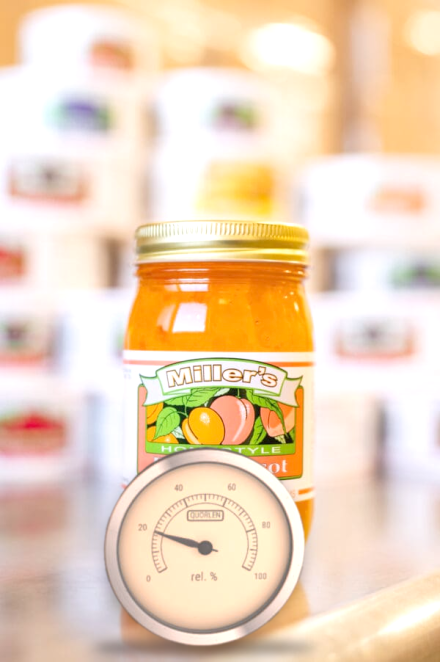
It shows 20 %
